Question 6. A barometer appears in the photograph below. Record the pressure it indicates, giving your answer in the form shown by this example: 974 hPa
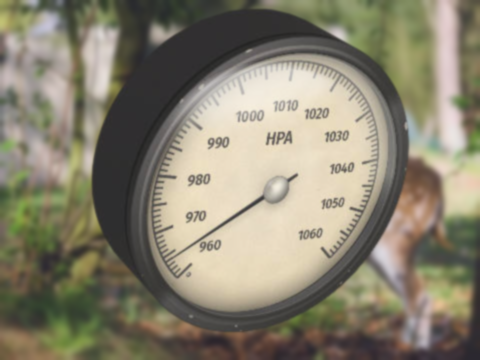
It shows 965 hPa
